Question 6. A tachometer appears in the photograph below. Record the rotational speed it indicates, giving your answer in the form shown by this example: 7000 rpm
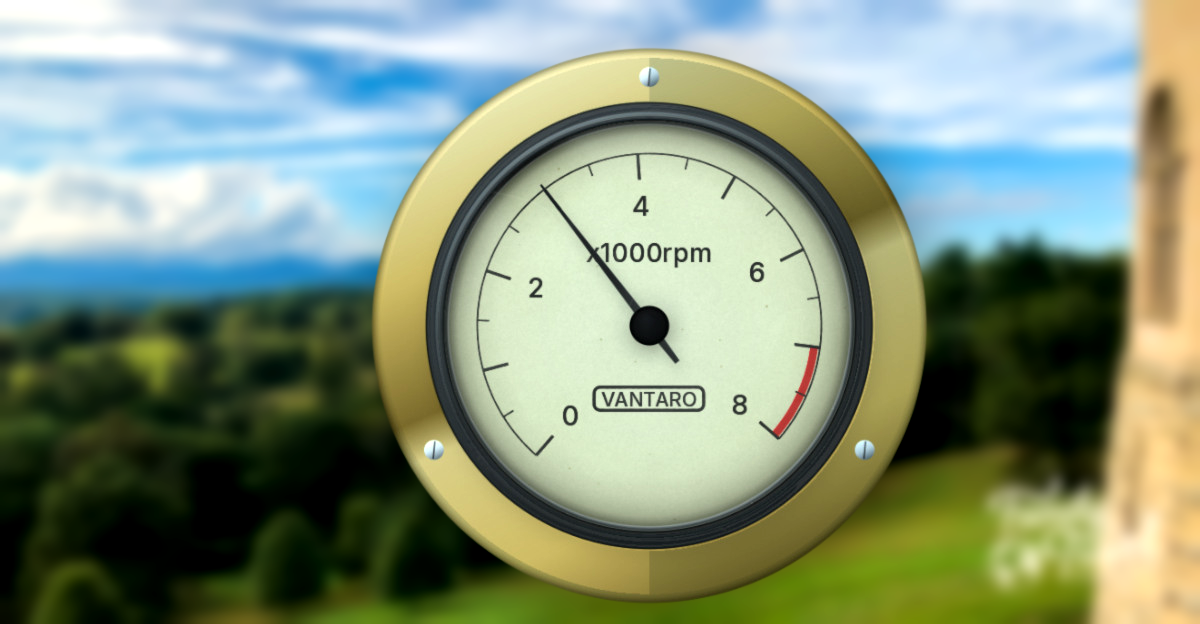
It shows 3000 rpm
